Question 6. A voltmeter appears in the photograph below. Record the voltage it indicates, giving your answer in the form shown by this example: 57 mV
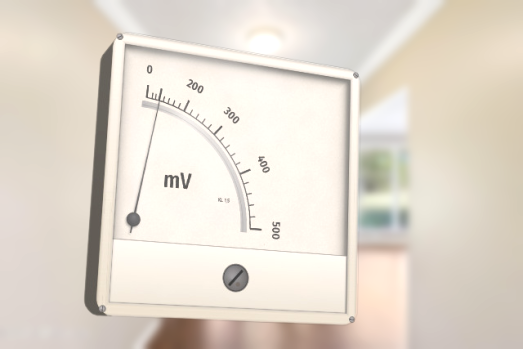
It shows 100 mV
